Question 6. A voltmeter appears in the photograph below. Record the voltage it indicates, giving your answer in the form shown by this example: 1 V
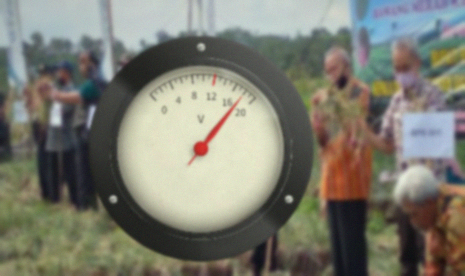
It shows 18 V
